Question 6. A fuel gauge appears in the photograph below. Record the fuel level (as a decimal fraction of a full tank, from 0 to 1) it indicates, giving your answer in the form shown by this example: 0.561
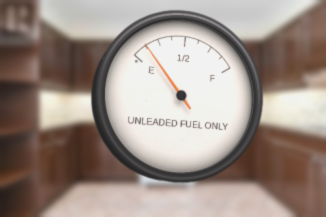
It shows 0.125
